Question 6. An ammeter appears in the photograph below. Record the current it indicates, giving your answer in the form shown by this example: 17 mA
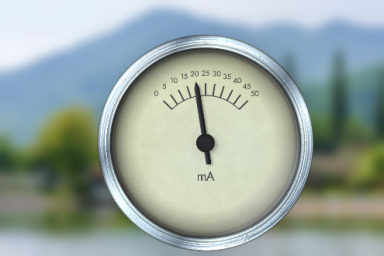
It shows 20 mA
